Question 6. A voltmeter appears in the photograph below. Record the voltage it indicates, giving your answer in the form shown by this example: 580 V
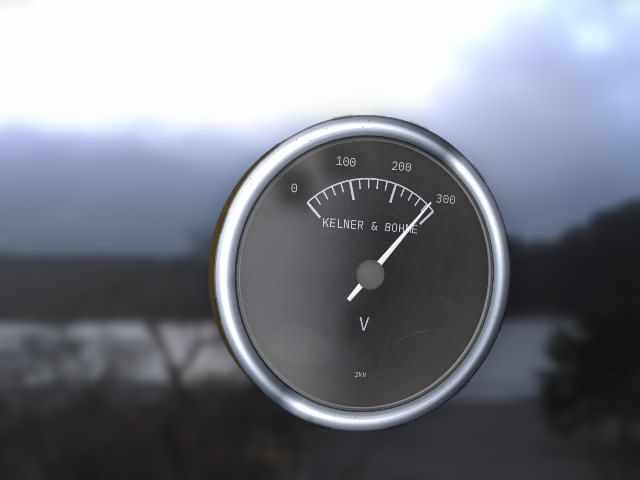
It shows 280 V
